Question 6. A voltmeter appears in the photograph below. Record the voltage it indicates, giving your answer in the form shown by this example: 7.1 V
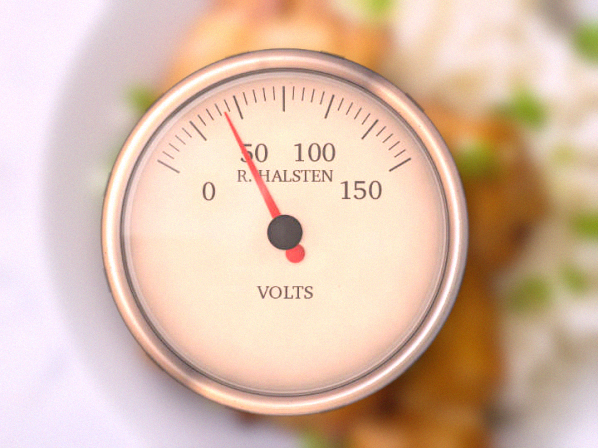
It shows 42.5 V
